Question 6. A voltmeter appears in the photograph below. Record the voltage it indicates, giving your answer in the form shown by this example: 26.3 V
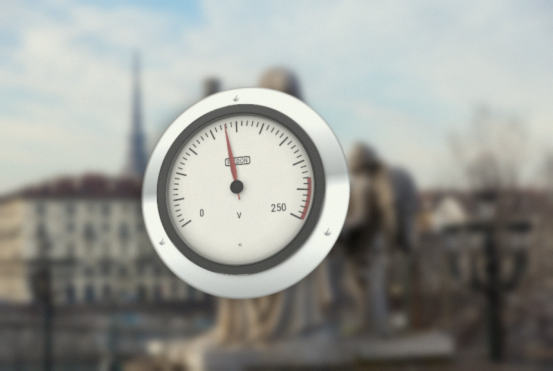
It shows 115 V
